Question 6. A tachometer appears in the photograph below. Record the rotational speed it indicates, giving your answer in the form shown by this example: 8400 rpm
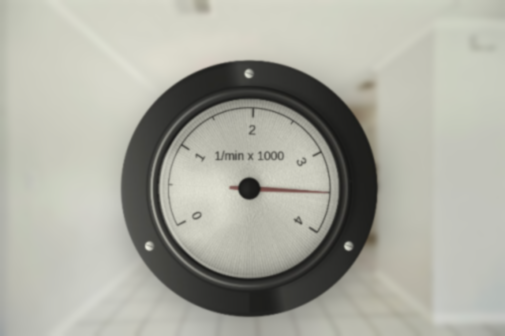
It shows 3500 rpm
